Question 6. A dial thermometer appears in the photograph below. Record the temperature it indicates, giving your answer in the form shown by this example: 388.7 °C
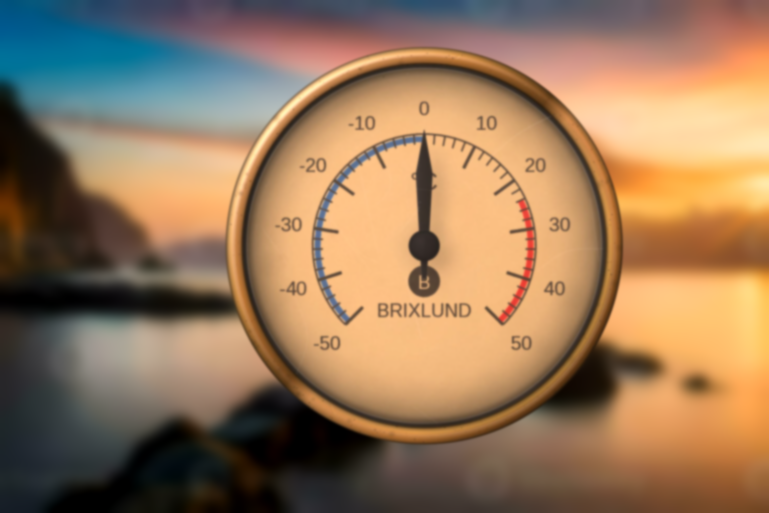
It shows 0 °C
